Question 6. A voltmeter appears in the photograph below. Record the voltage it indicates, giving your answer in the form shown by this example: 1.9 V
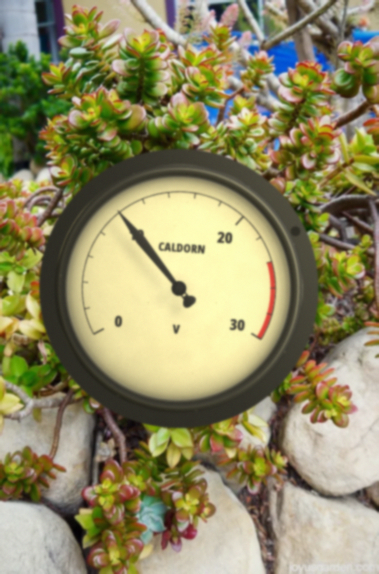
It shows 10 V
